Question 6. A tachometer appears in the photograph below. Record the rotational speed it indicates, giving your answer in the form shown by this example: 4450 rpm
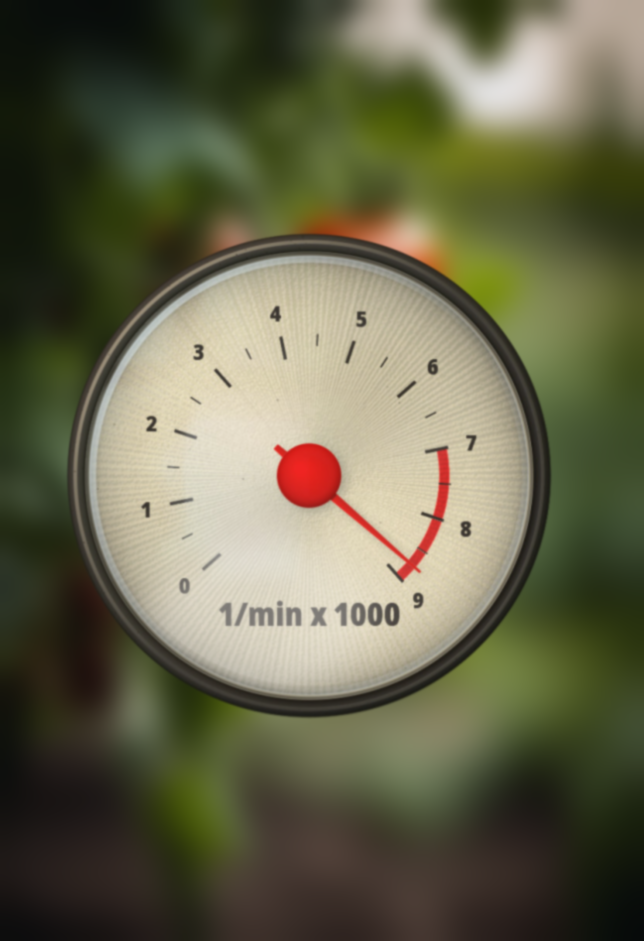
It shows 8750 rpm
